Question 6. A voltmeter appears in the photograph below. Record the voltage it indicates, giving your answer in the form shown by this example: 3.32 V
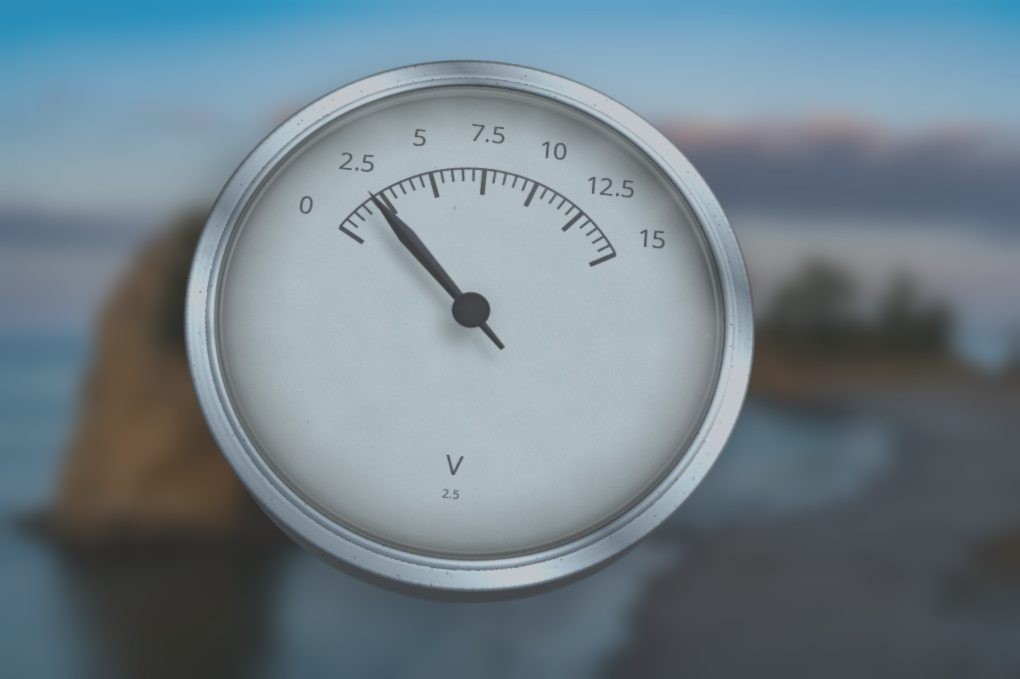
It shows 2 V
